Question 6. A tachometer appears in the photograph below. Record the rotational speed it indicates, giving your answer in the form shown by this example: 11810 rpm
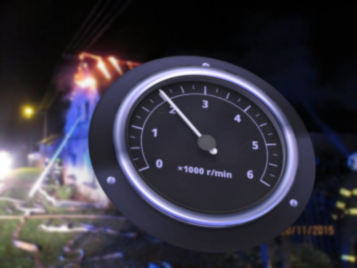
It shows 2000 rpm
